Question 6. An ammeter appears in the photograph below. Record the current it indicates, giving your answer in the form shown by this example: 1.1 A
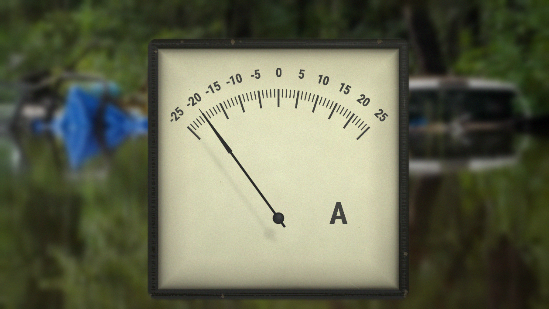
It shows -20 A
